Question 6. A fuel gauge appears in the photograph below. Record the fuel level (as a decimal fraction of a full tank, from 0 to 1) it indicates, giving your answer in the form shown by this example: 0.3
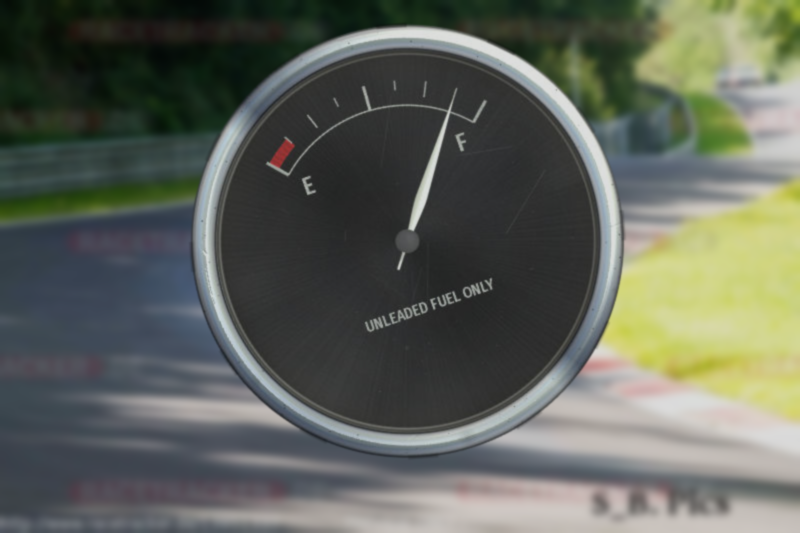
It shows 0.875
